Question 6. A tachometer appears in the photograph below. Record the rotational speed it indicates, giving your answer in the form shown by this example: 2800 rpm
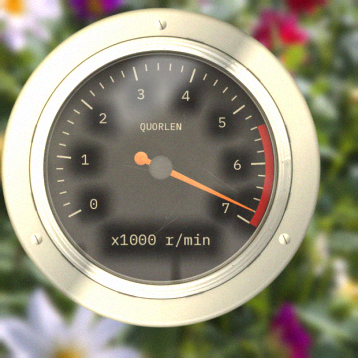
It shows 6800 rpm
